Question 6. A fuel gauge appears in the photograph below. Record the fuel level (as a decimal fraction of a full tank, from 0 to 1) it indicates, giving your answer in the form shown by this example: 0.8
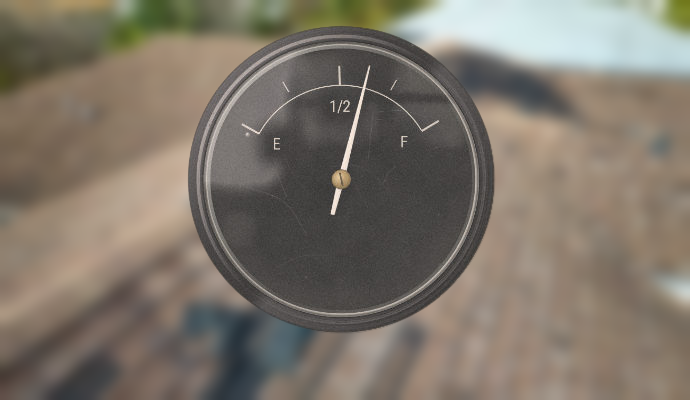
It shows 0.625
